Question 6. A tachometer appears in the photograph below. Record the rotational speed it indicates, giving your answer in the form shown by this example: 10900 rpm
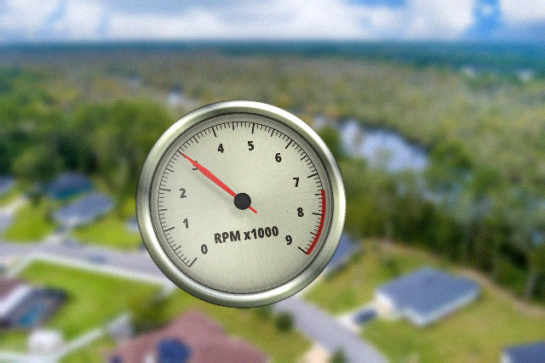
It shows 3000 rpm
